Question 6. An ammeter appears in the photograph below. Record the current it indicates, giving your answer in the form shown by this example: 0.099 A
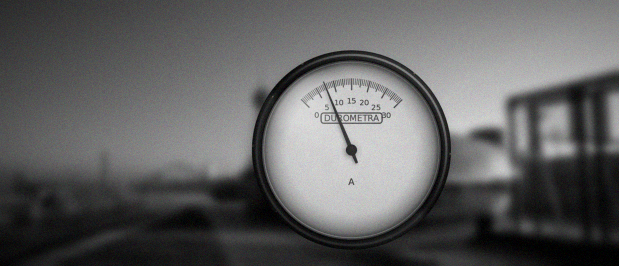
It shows 7.5 A
